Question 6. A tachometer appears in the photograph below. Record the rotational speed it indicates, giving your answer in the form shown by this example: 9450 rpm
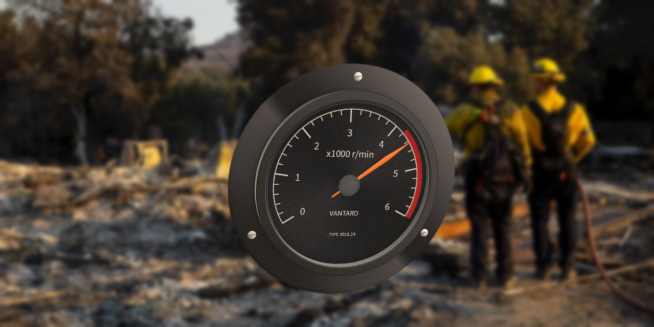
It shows 4400 rpm
